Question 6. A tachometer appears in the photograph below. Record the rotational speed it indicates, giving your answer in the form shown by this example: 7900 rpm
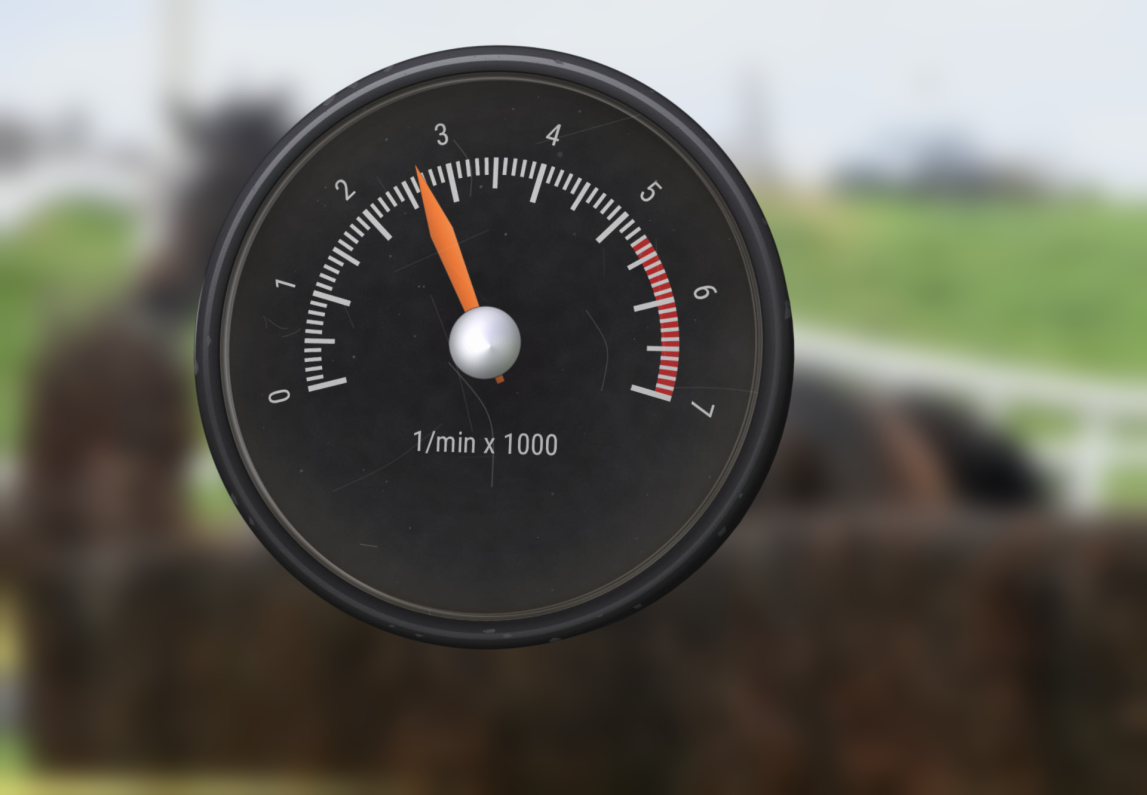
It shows 2700 rpm
